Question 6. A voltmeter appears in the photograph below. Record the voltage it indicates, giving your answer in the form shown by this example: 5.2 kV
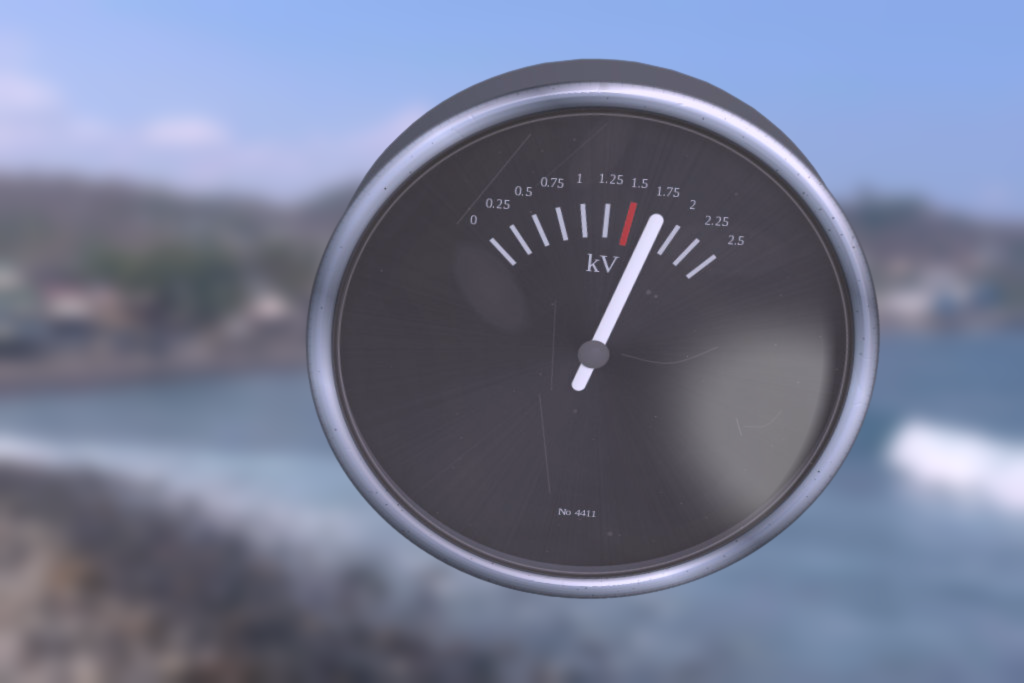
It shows 1.75 kV
